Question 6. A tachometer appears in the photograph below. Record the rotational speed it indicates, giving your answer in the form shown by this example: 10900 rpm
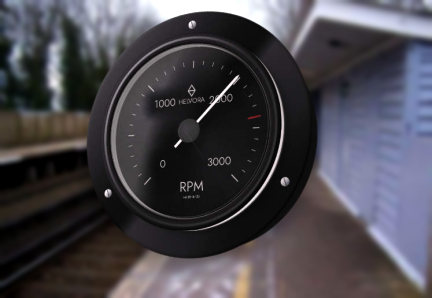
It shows 2000 rpm
